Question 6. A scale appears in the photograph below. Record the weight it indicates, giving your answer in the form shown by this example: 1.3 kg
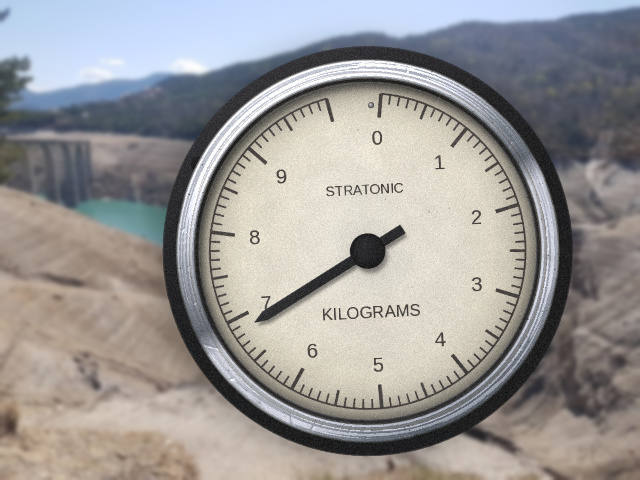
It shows 6.85 kg
